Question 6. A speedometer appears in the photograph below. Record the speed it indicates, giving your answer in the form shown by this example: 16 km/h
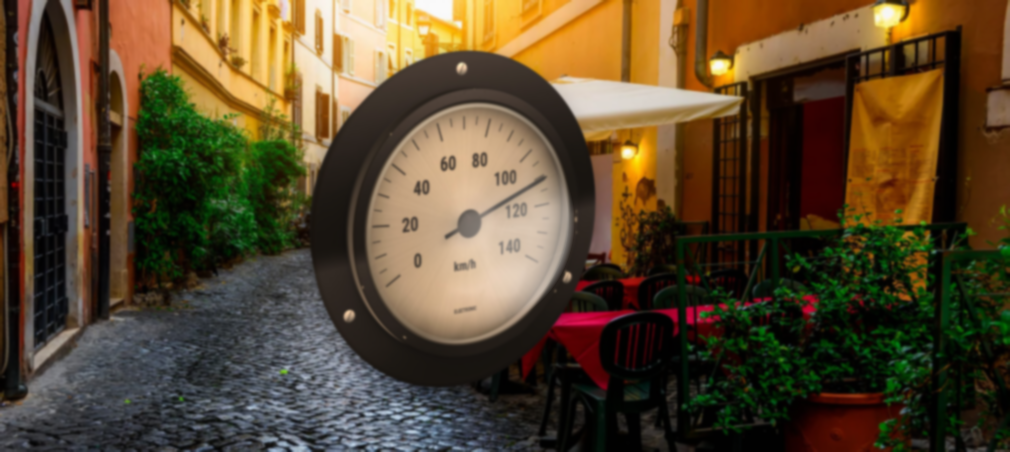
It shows 110 km/h
